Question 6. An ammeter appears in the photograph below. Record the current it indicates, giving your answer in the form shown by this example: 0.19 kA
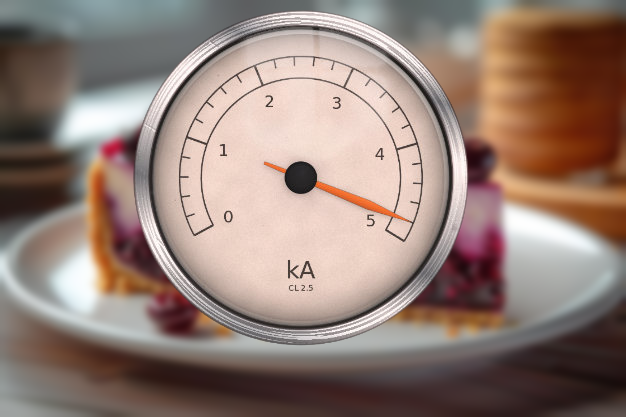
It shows 4.8 kA
